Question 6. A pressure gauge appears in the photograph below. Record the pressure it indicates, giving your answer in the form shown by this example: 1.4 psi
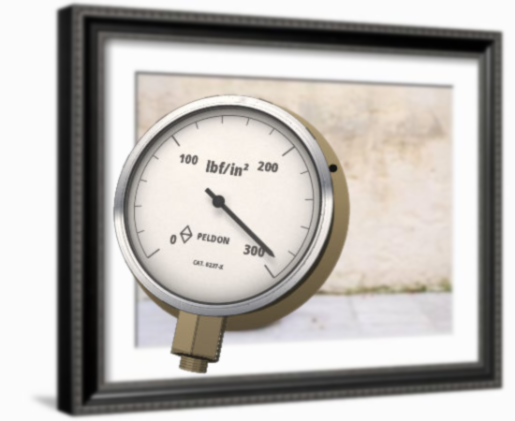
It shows 290 psi
